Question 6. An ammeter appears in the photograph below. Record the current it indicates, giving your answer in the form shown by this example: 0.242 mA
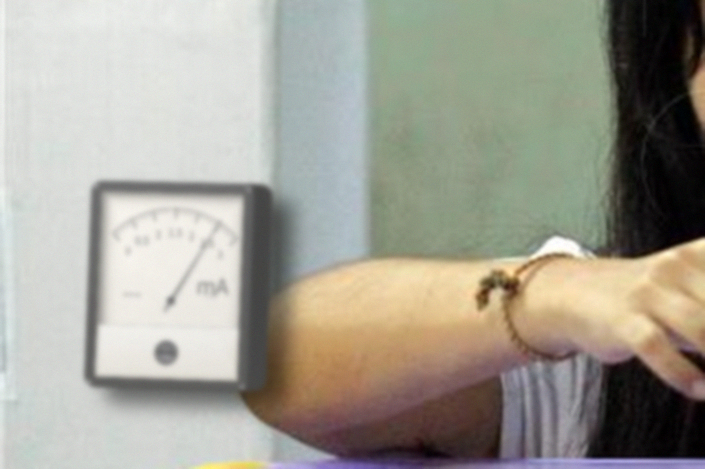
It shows 2.5 mA
